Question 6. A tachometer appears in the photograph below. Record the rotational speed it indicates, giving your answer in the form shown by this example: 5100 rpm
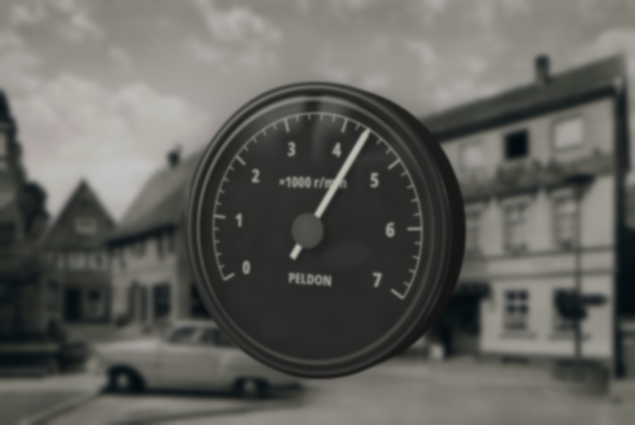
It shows 4400 rpm
